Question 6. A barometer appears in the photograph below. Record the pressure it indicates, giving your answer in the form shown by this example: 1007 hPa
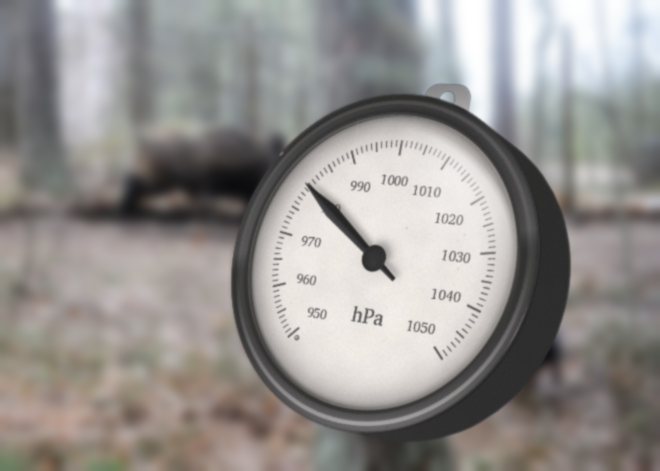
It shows 980 hPa
